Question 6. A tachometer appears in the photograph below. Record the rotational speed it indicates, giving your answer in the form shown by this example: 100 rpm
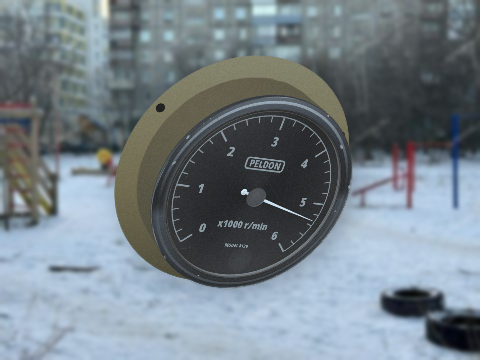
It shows 5300 rpm
